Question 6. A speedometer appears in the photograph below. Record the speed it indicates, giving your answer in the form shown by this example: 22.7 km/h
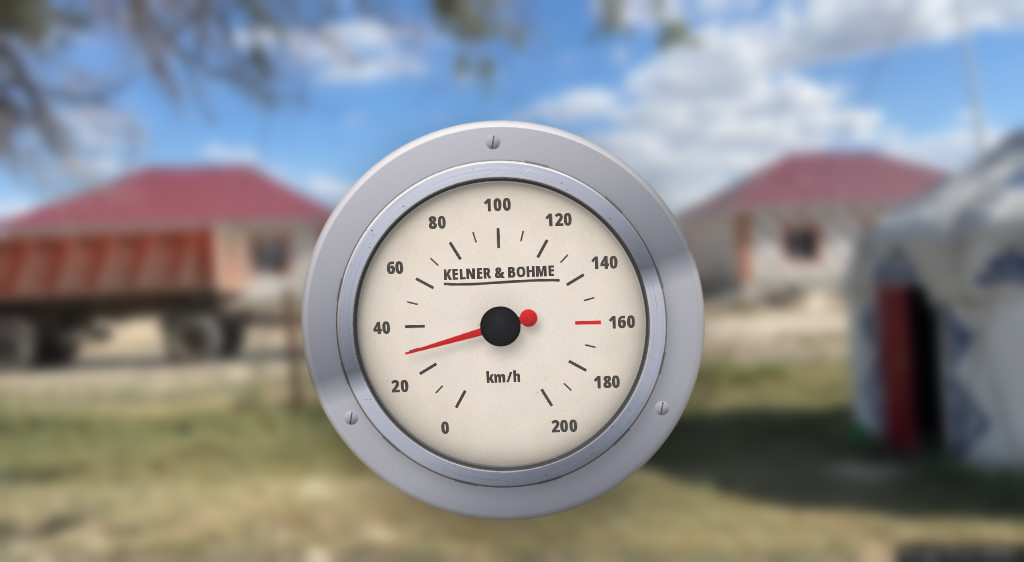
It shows 30 km/h
